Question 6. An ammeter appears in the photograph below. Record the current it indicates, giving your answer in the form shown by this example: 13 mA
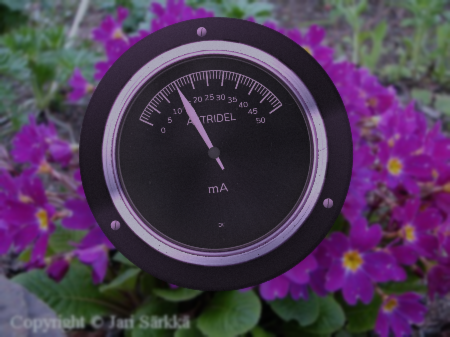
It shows 15 mA
